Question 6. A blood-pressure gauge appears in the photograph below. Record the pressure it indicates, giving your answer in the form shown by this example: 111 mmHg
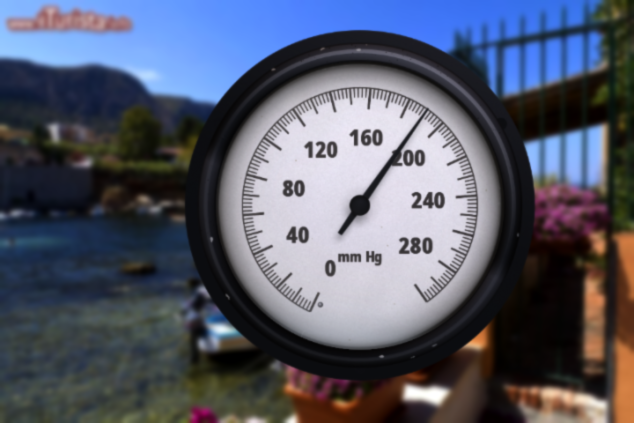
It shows 190 mmHg
